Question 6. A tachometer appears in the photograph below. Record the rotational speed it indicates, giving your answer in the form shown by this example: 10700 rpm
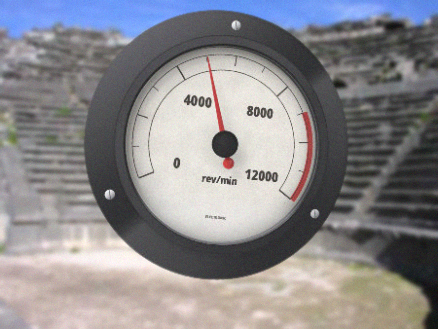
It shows 5000 rpm
